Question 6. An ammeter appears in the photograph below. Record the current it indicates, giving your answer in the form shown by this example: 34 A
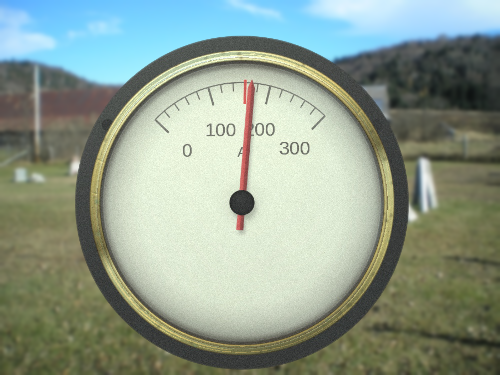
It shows 170 A
